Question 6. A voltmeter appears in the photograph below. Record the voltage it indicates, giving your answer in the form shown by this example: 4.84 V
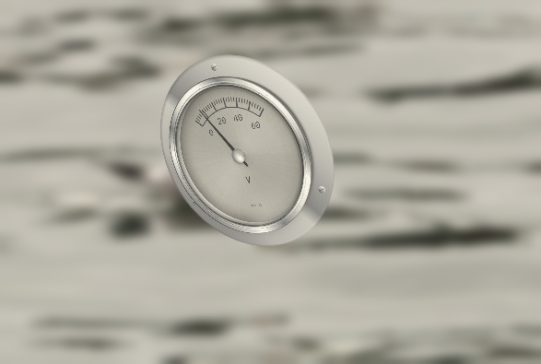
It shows 10 V
